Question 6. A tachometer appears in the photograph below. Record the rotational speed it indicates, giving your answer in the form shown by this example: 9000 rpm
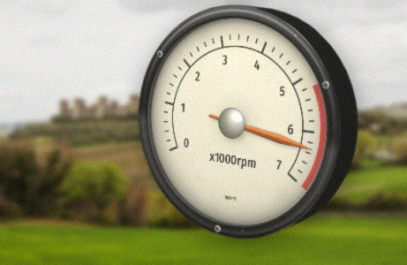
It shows 6300 rpm
